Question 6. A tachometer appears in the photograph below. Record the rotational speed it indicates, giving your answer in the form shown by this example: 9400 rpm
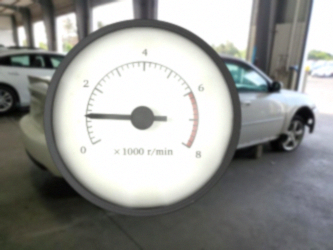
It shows 1000 rpm
